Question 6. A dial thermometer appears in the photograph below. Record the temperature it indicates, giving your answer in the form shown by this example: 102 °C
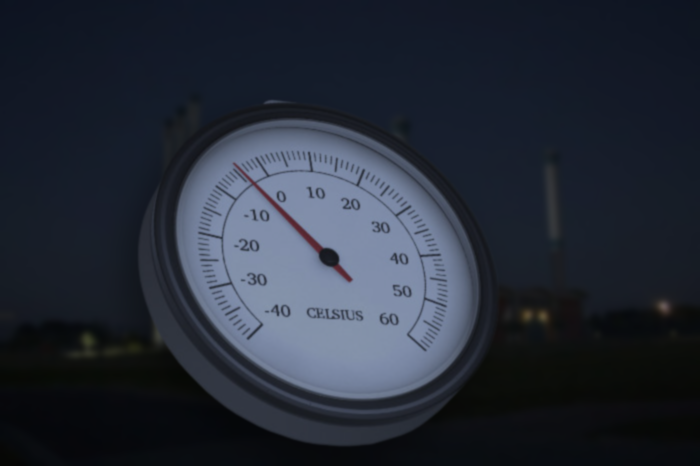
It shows -5 °C
